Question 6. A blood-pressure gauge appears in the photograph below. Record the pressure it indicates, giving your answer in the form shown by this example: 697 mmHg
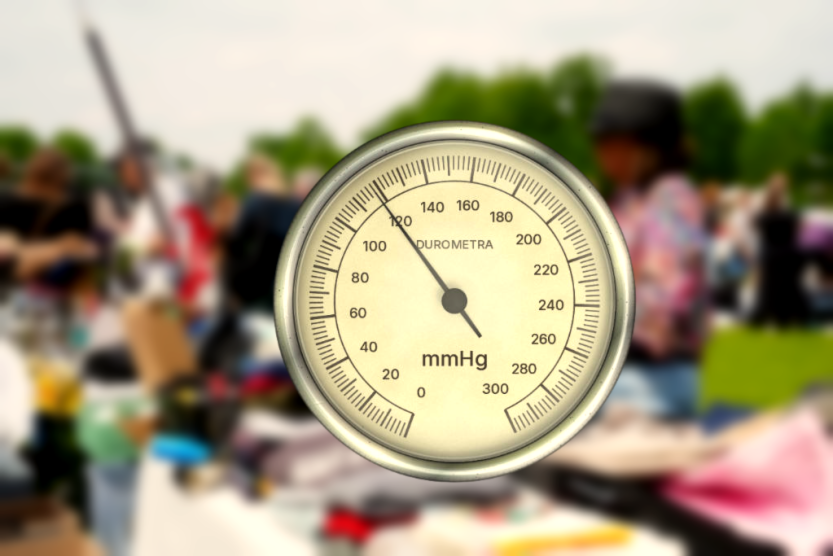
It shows 118 mmHg
